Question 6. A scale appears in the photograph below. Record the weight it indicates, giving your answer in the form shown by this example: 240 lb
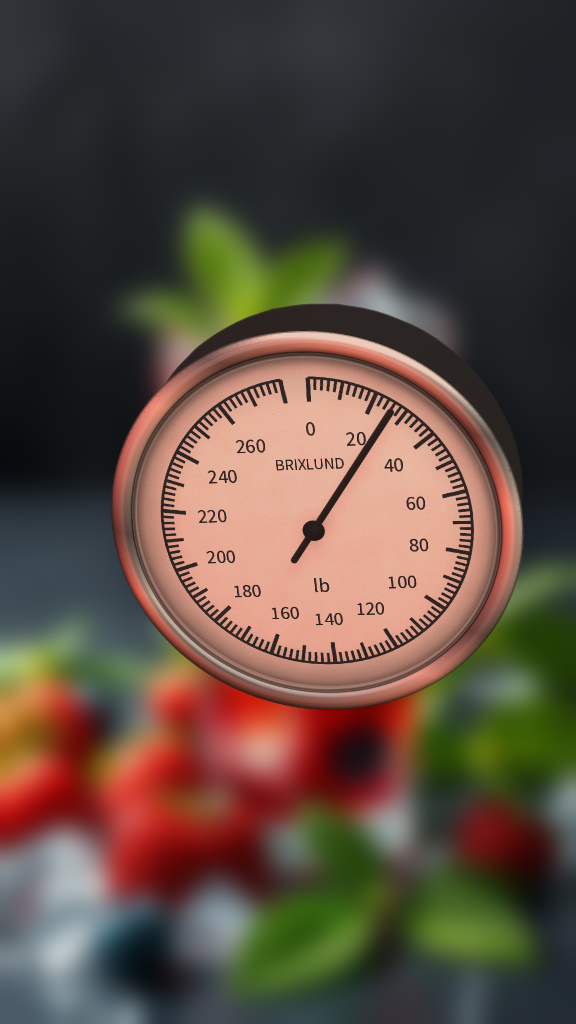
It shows 26 lb
